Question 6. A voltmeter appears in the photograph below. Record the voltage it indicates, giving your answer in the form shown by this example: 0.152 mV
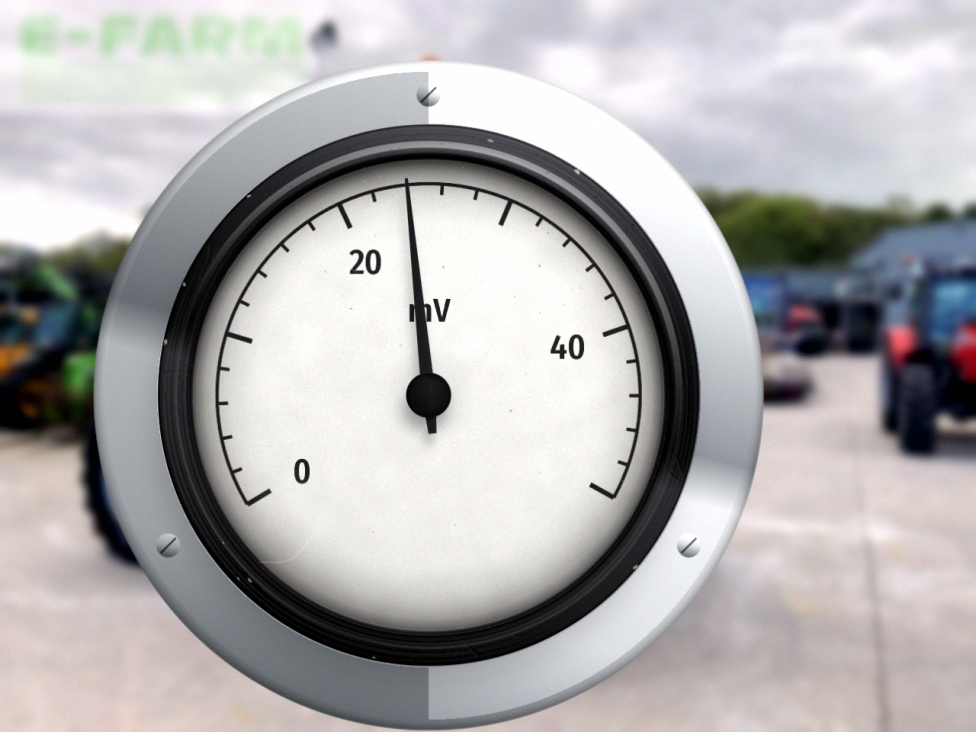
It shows 24 mV
